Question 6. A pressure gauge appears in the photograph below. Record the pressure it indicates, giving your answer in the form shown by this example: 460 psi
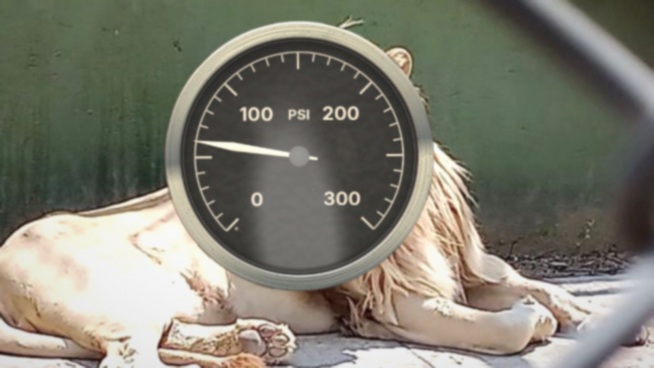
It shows 60 psi
